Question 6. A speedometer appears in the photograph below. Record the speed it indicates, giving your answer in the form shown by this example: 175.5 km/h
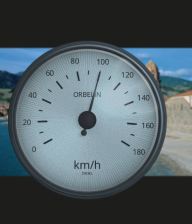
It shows 100 km/h
